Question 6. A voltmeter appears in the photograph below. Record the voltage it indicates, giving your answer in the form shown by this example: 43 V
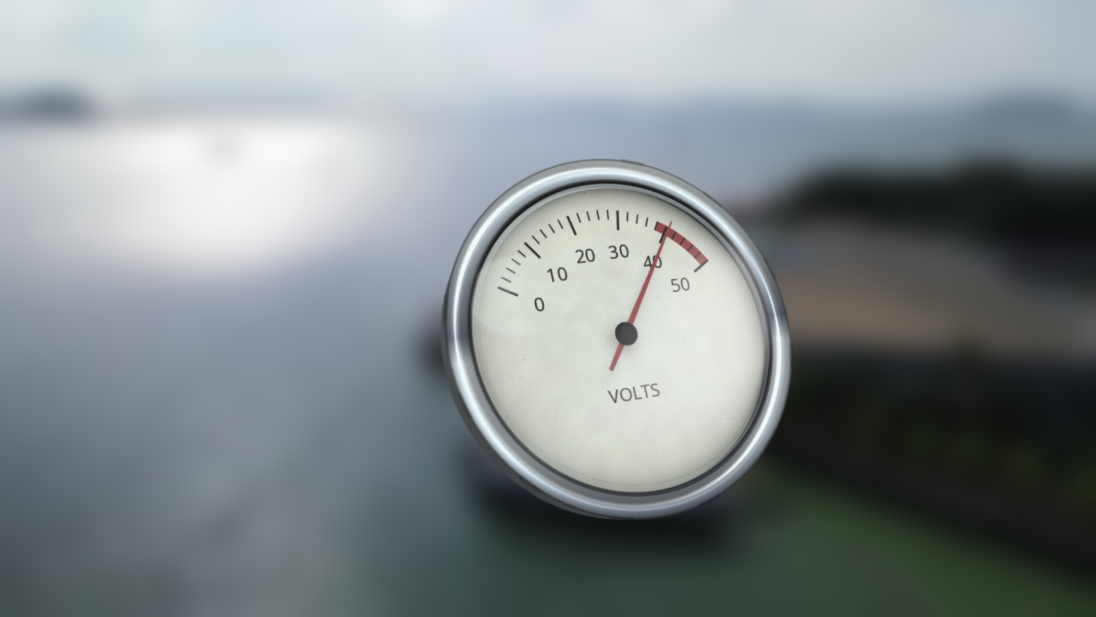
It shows 40 V
